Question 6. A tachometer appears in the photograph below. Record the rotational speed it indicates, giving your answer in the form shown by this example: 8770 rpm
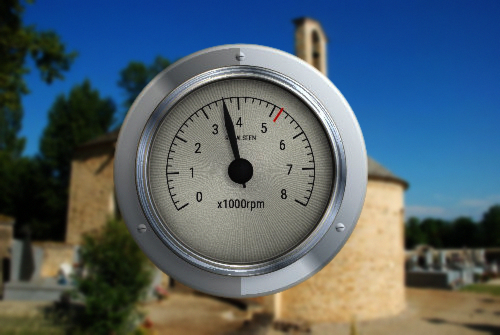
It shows 3600 rpm
